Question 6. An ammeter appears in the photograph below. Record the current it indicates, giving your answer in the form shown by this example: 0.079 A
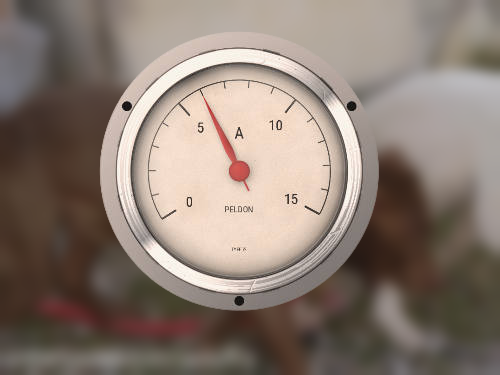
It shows 6 A
